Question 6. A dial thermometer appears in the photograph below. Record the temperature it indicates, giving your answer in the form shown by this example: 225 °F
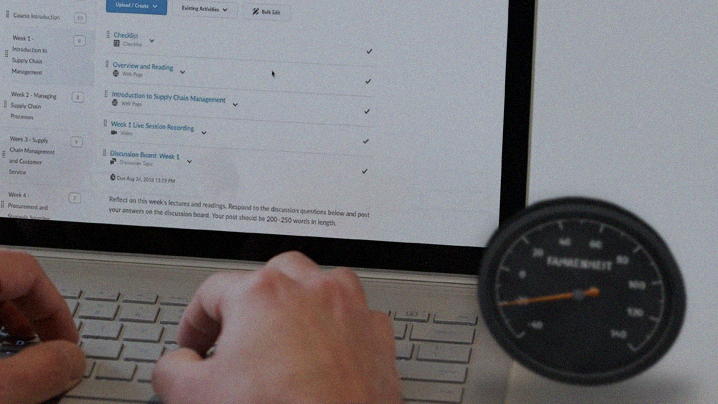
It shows -20 °F
